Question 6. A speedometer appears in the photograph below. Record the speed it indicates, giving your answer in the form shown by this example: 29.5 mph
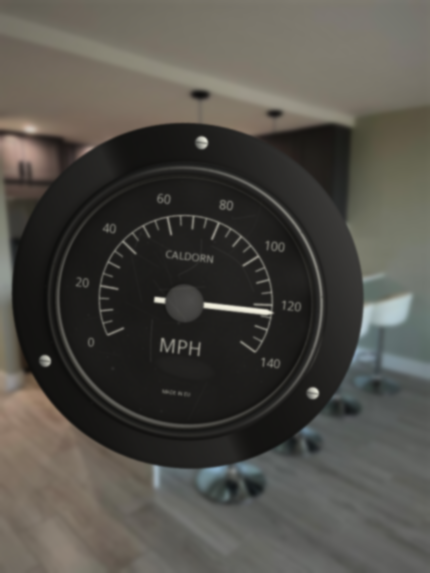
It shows 122.5 mph
